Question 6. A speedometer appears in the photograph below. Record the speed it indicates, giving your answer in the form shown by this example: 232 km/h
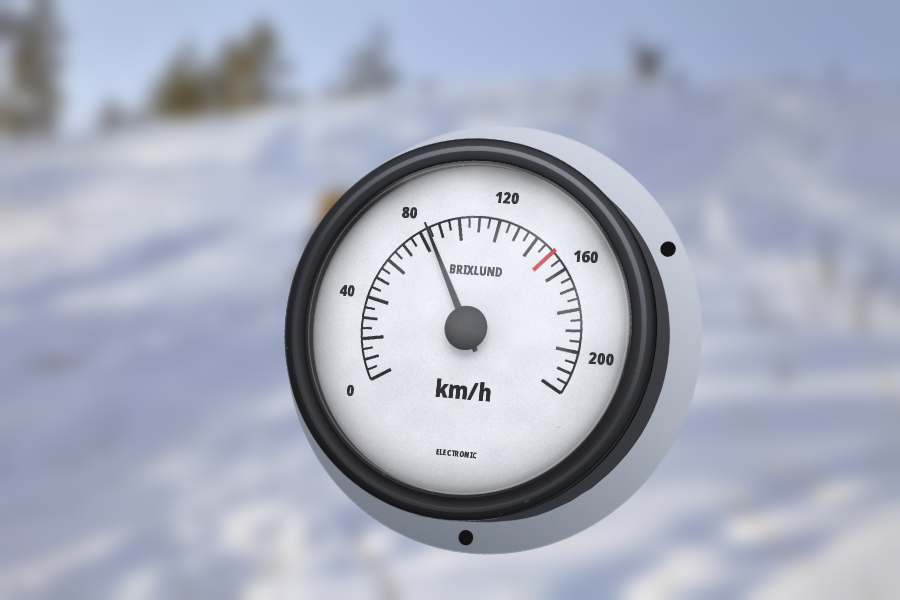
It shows 85 km/h
